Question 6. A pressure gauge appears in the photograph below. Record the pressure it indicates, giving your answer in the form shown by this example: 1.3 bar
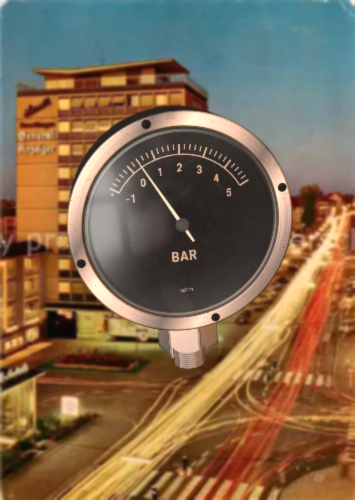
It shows 0.4 bar
